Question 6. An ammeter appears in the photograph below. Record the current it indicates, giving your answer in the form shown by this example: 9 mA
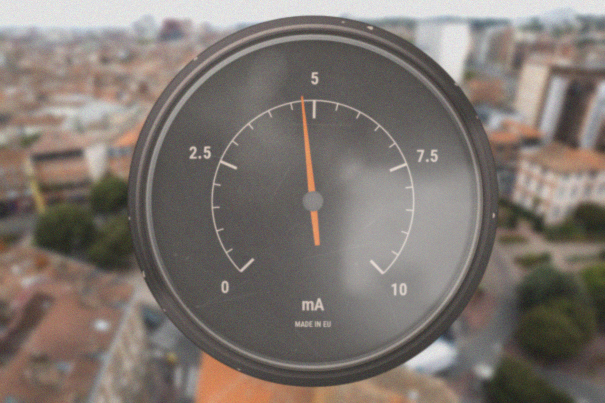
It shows 4.75 mA
